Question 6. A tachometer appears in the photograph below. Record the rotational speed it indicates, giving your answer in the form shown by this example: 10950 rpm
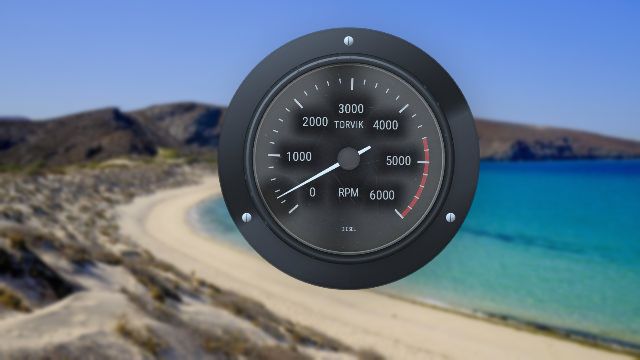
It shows 300 rpm
